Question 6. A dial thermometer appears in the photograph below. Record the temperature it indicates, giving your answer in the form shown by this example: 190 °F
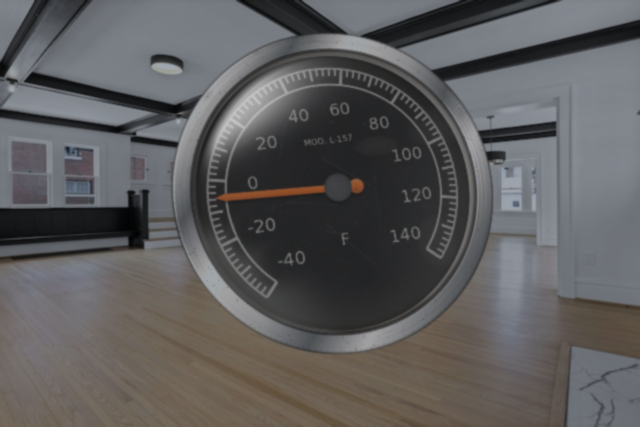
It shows -6 °F
